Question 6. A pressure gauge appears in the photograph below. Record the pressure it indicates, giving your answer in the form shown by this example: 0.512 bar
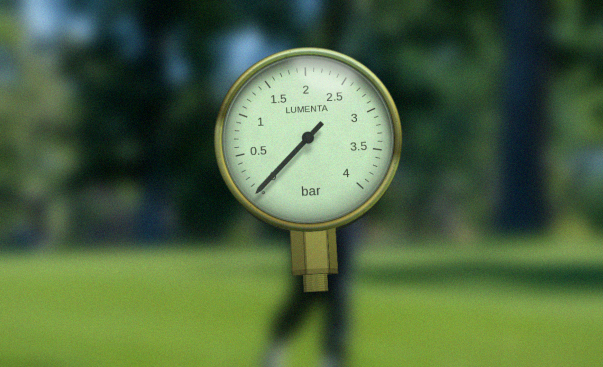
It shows 0 bar
